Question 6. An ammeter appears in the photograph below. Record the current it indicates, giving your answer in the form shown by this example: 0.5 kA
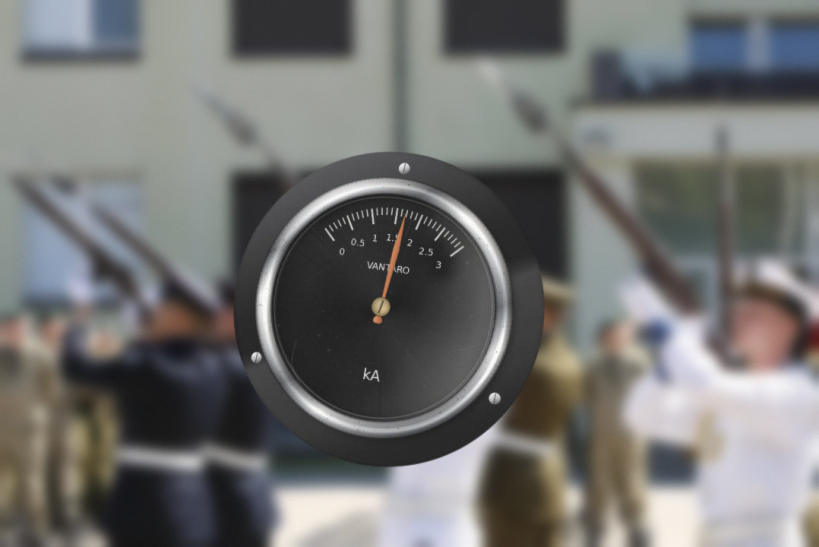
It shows 1.7 kA
